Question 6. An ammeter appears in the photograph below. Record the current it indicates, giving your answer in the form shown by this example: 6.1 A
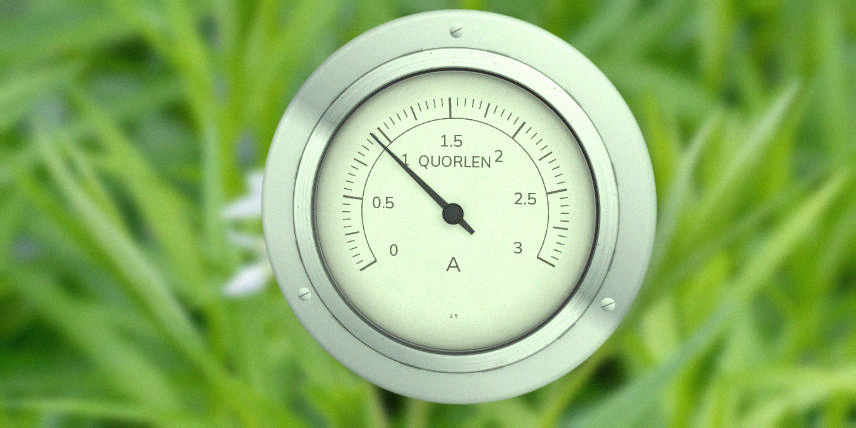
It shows 0.95 A
